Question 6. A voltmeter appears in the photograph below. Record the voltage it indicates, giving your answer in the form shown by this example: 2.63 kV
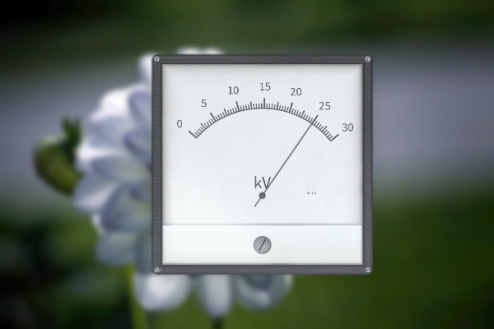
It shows 25 kV
